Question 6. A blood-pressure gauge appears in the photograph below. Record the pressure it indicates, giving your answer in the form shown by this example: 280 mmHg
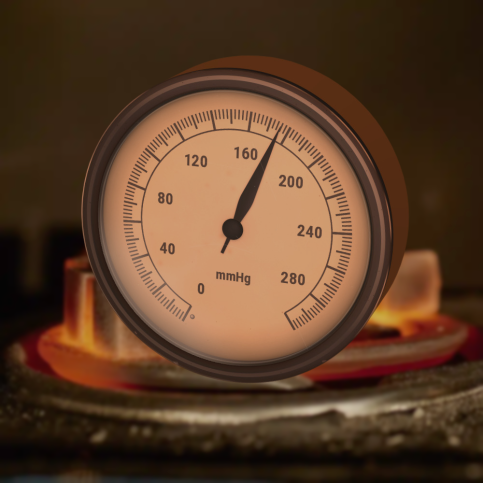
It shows 176 mmHg
